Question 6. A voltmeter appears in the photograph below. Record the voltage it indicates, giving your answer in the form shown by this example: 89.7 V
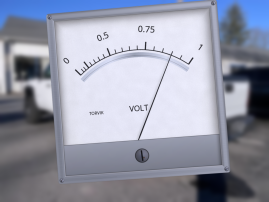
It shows 0.9 V
